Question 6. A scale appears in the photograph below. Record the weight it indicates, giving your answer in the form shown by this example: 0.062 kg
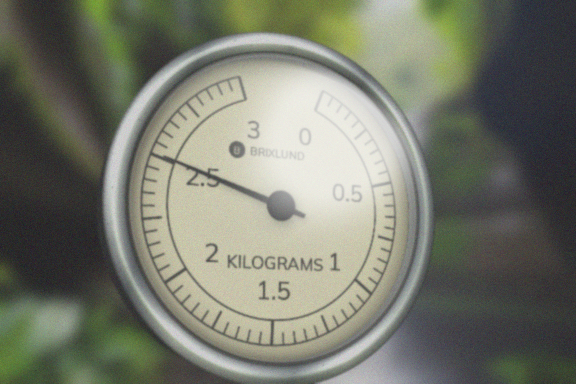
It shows 2.5 kg
